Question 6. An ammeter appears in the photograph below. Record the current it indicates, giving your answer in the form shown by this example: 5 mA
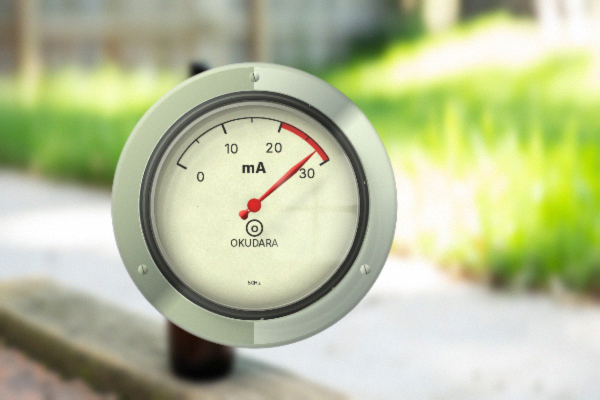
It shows 27.5 mA
